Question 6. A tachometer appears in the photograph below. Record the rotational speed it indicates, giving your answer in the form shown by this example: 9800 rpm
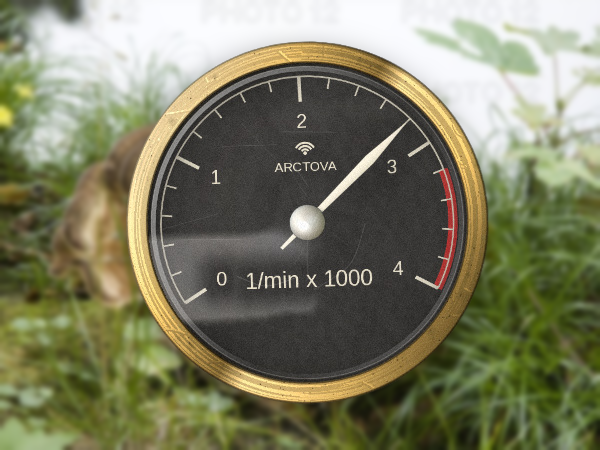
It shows 2800 rpm
